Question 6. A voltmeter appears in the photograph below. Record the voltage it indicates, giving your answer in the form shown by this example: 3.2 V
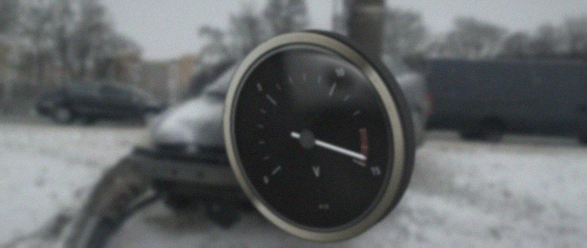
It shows 14.5 V
